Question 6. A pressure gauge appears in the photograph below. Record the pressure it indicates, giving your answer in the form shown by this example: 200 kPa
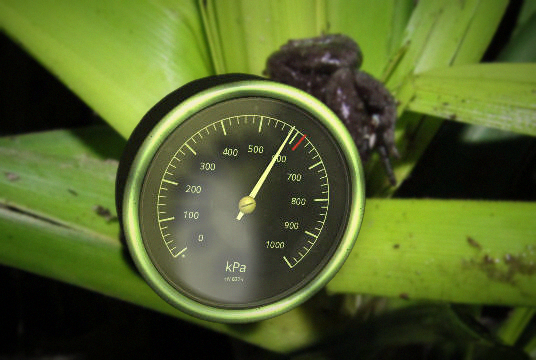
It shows 580 kPa
